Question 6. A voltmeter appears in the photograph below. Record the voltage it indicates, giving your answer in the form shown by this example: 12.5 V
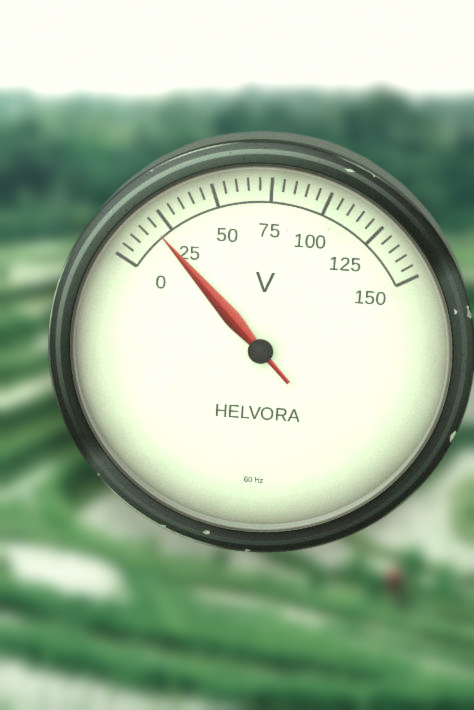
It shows 20 V
